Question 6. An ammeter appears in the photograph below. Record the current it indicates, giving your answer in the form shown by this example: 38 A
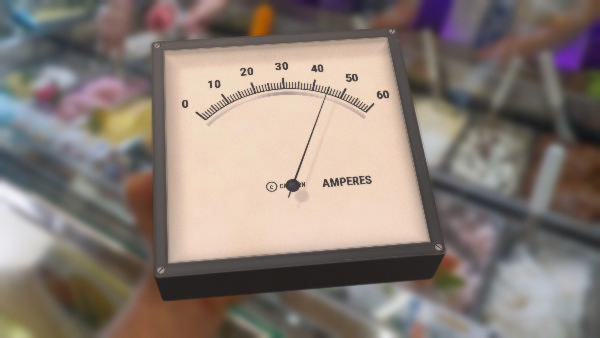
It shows 45 A
